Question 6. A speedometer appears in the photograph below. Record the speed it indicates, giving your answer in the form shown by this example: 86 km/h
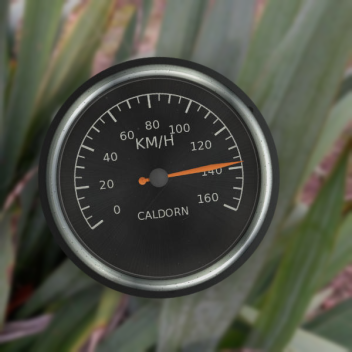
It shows 137.5 km/h
